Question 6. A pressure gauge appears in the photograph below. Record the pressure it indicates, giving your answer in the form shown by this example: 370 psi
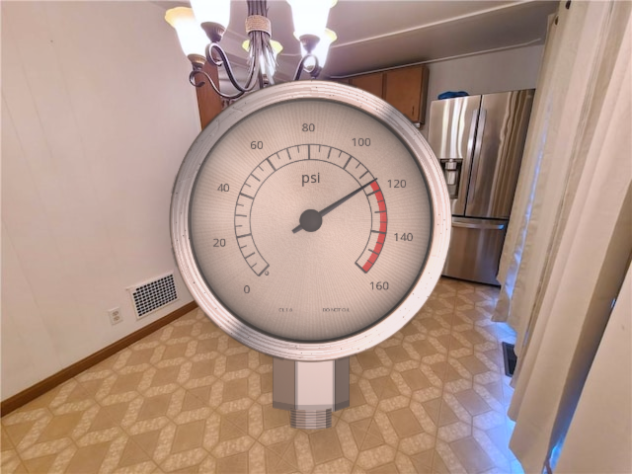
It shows 115 psi
